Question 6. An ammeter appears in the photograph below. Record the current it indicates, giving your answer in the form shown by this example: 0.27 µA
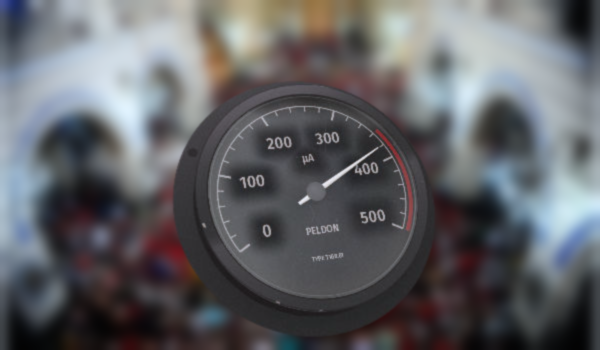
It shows 380 µA
